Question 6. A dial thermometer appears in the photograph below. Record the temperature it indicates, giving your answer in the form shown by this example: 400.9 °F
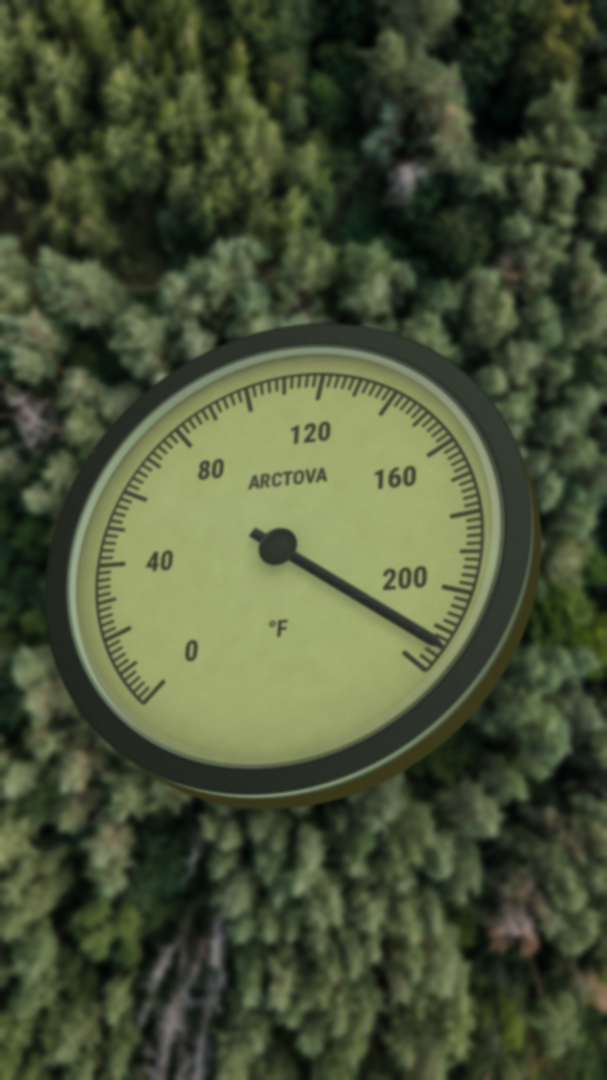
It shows 214 °F
